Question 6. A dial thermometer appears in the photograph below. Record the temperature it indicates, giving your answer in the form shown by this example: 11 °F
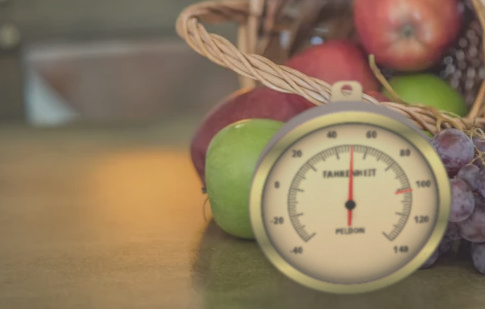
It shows 50 °F
